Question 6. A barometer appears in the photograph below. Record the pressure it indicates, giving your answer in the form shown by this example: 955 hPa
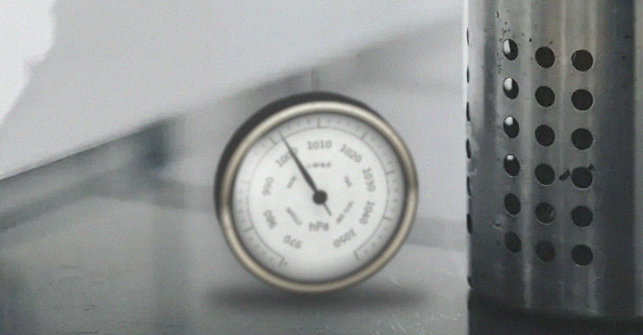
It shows 1002 hPa
